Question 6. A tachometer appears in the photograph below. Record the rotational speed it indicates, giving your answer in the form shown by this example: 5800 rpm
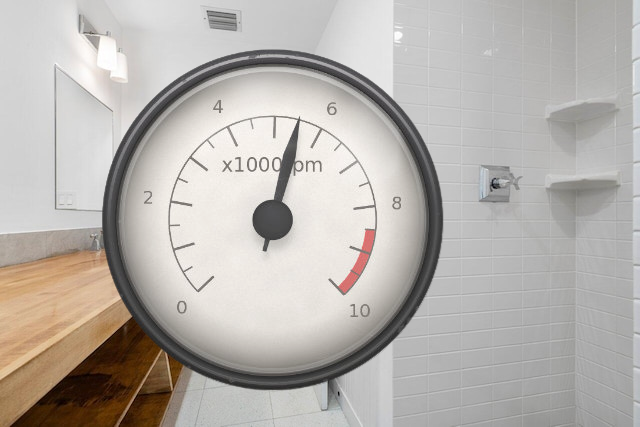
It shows 5500 rpm
